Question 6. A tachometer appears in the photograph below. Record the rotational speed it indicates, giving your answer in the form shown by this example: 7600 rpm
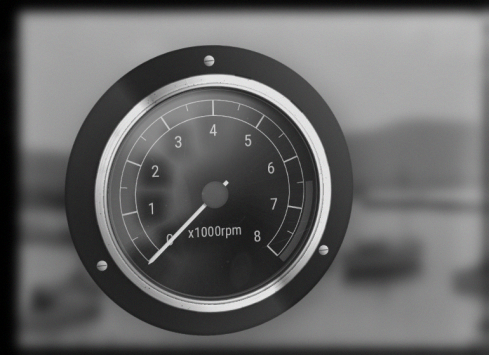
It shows 0 rpm
